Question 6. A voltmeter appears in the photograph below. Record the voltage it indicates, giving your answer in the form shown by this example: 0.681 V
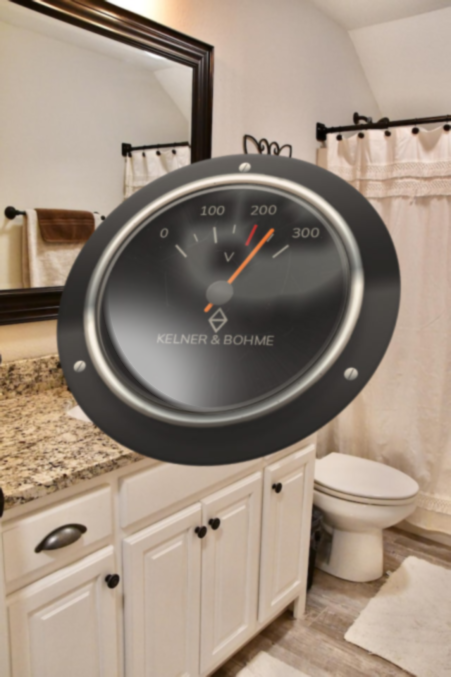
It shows 250 V
